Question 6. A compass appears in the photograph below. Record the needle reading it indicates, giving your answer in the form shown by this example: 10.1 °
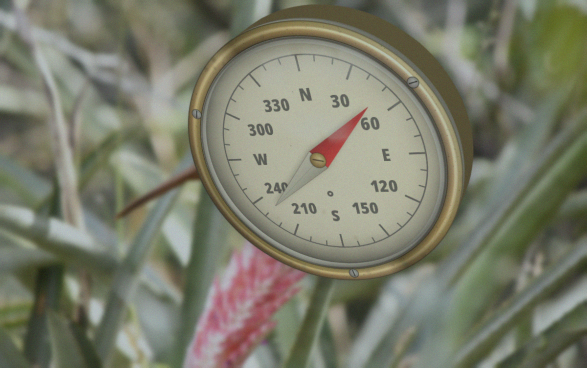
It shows 50 °
